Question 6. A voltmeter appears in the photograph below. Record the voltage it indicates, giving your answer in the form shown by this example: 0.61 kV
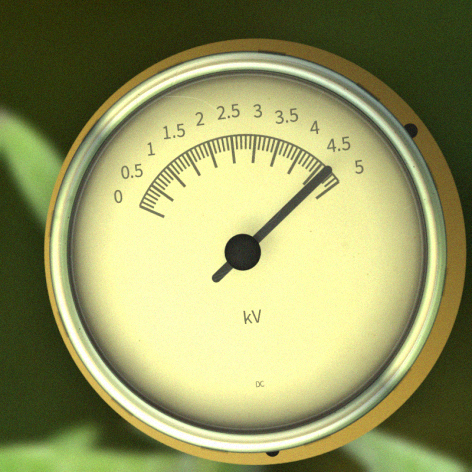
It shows 4.7 kV
